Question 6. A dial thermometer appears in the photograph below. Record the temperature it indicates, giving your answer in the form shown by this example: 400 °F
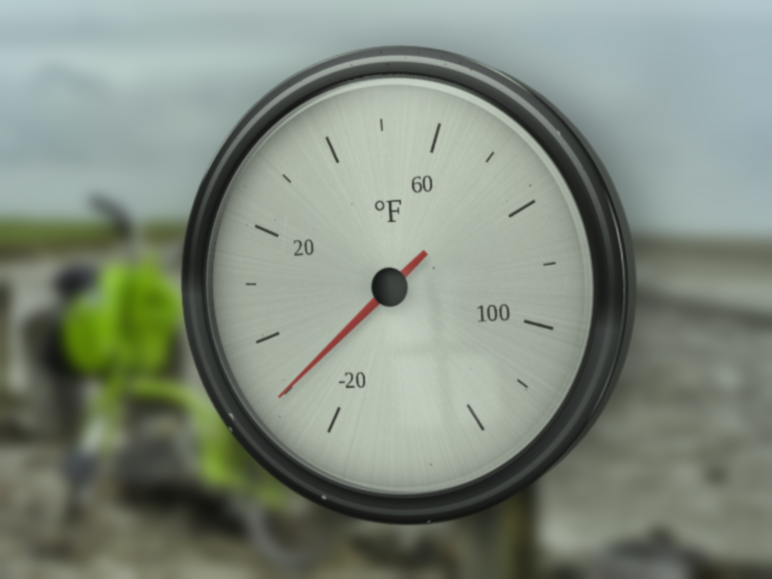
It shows -10 °F
